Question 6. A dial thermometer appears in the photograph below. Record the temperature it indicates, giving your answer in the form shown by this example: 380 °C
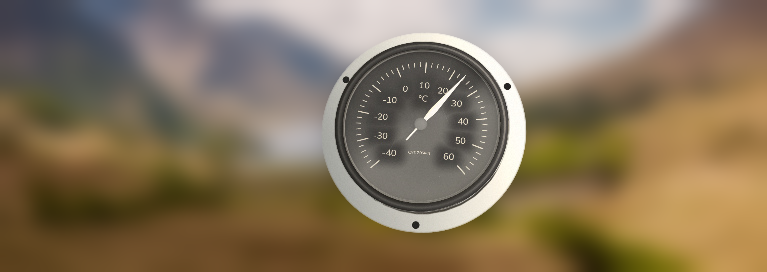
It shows 24 °C
